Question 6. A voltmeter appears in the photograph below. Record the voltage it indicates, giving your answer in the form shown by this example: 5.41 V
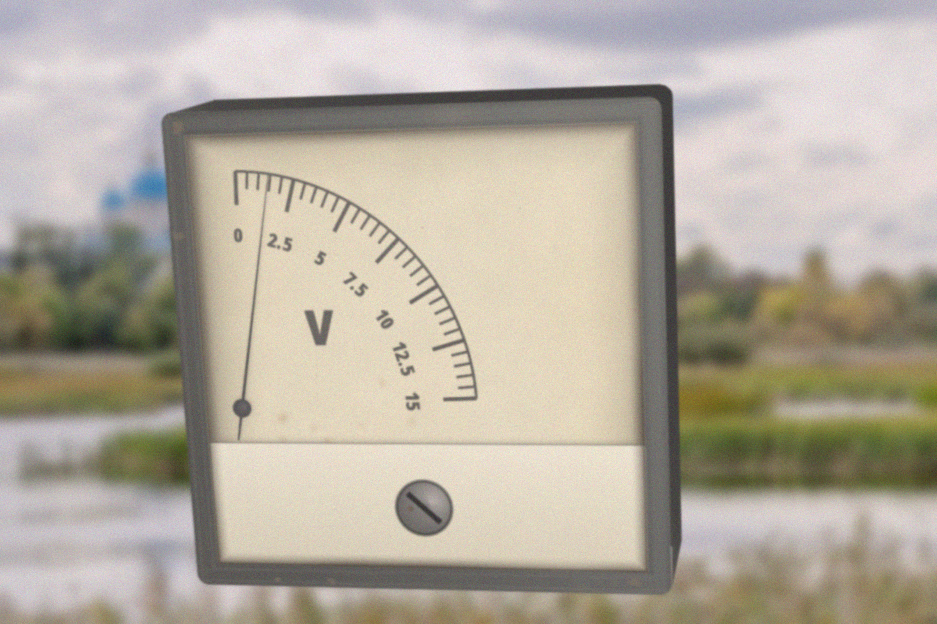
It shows 1.5 V
